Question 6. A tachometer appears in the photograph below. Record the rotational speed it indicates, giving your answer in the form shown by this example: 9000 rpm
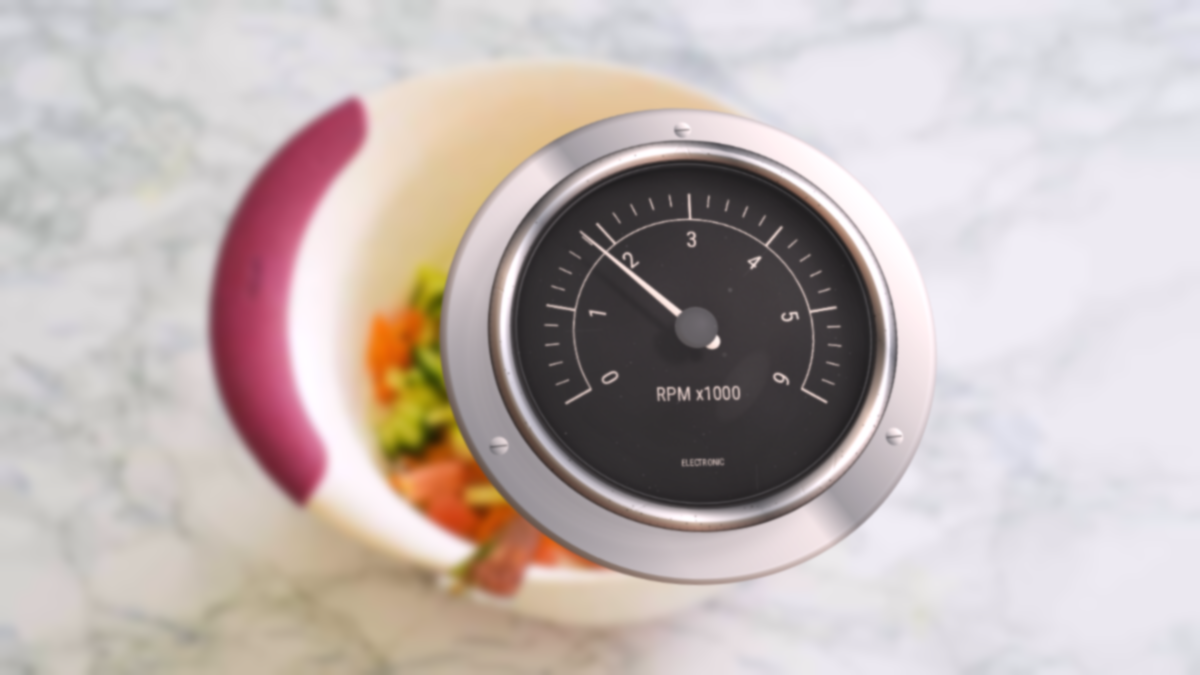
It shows 1800 rpm
